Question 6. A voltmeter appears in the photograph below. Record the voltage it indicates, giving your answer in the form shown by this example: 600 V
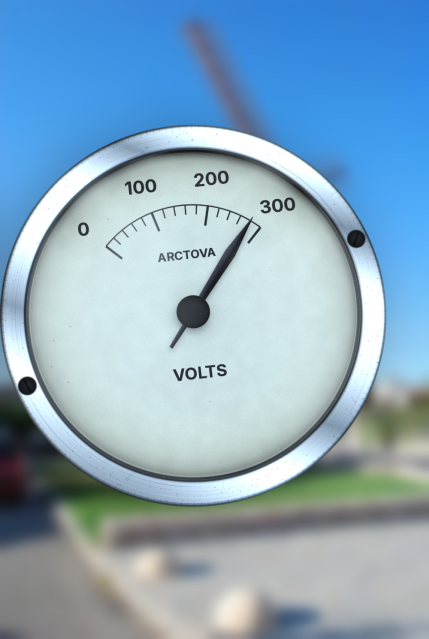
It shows 280 V
